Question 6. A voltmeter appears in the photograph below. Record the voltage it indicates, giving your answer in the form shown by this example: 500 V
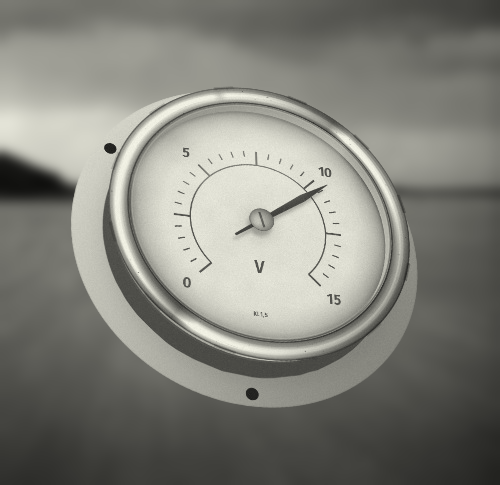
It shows 10.5 V
